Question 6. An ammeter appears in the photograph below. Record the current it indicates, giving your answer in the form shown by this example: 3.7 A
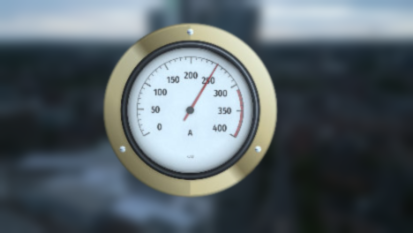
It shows 250 A
